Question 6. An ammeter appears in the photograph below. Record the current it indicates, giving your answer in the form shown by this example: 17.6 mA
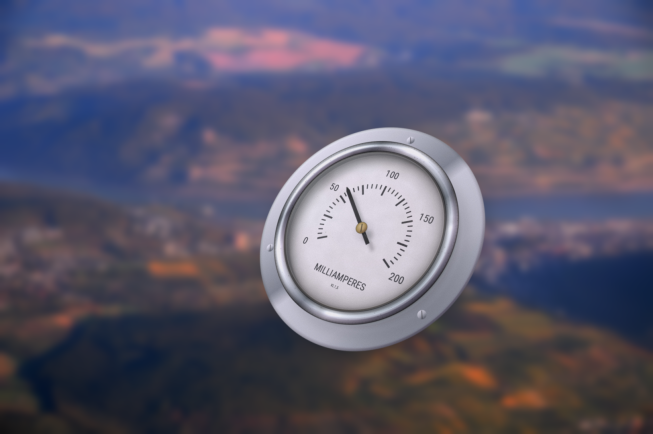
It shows 60 mA
